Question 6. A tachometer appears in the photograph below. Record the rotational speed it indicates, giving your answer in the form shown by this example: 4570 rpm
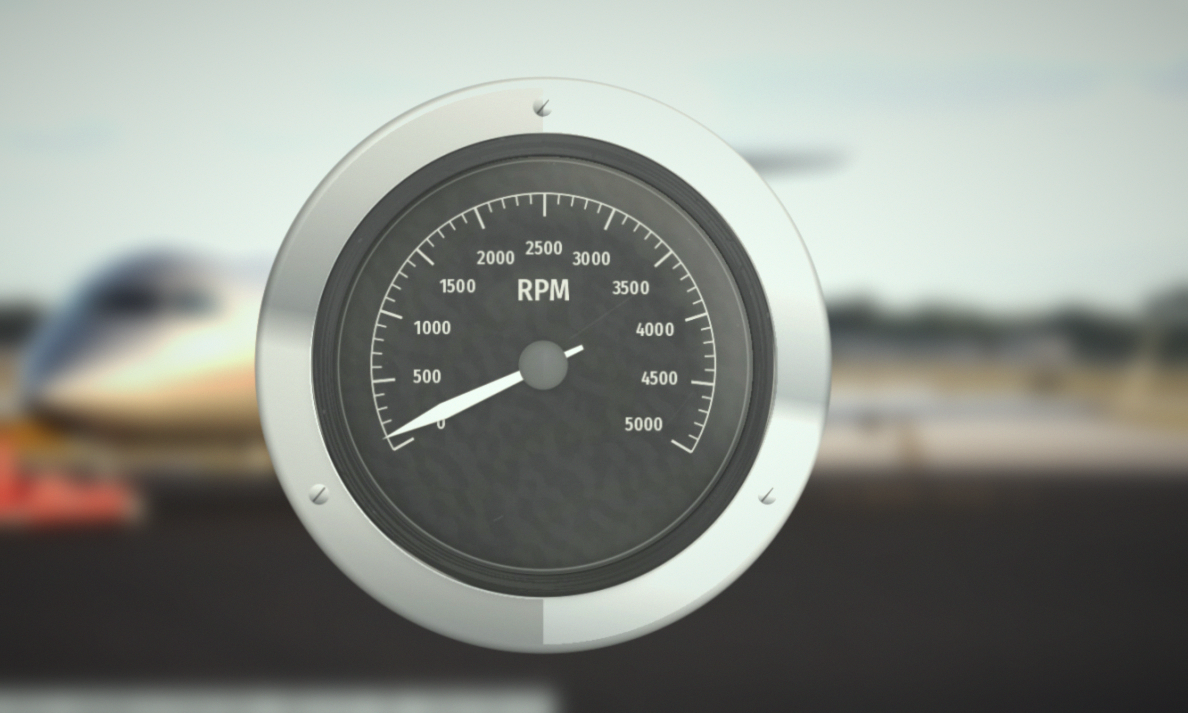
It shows 100 rpm
